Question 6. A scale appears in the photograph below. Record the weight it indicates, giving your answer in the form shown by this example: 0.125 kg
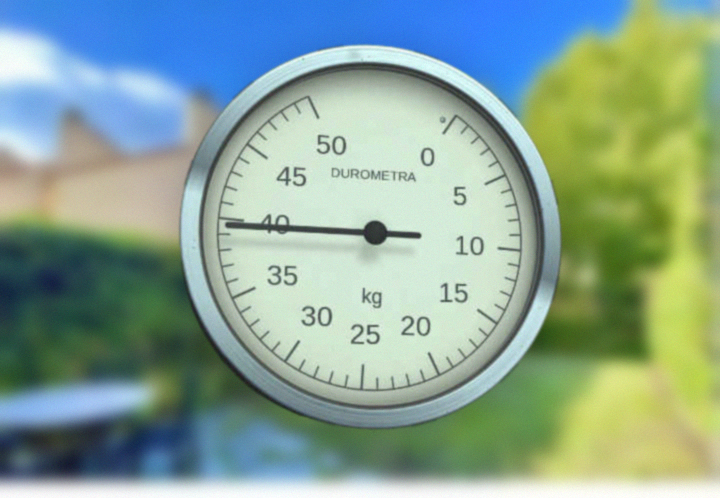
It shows 39.5 kg
